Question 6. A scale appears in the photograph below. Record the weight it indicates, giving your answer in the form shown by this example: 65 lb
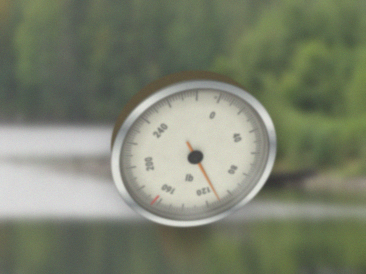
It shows 110 lb
